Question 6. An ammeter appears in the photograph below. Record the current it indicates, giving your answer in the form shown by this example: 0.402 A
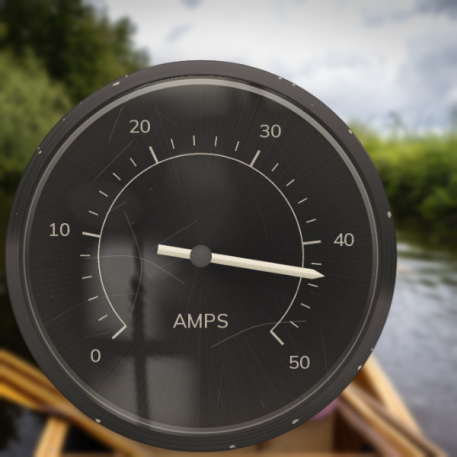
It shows 43 A
